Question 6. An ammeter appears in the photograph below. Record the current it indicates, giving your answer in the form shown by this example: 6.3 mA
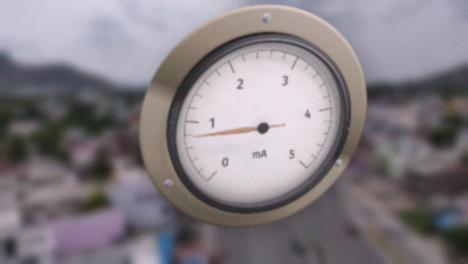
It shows 0.8 mA
